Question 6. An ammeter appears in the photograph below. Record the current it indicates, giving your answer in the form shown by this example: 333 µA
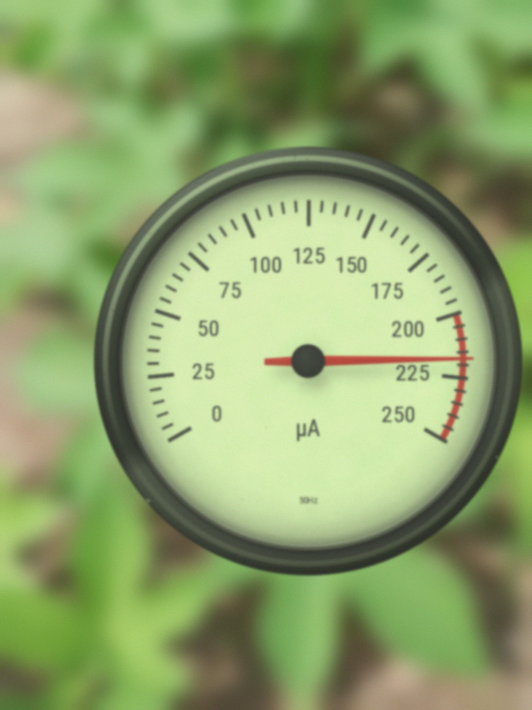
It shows 217.5 µA
